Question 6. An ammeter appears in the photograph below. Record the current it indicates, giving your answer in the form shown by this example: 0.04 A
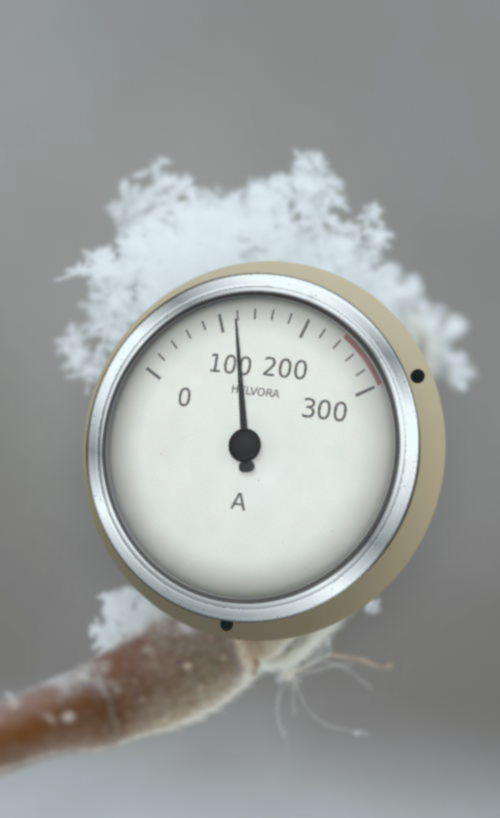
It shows 120 A
